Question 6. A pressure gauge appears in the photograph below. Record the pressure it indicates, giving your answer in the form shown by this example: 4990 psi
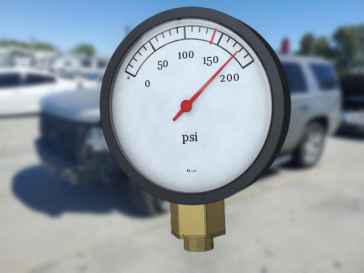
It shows 180 psi
